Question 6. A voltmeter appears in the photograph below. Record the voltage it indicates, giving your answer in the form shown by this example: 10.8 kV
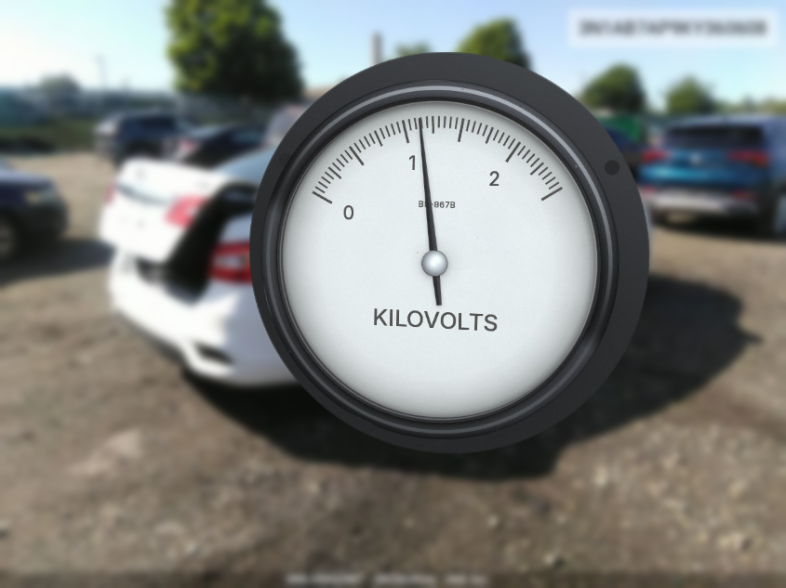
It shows 1.15 kV
